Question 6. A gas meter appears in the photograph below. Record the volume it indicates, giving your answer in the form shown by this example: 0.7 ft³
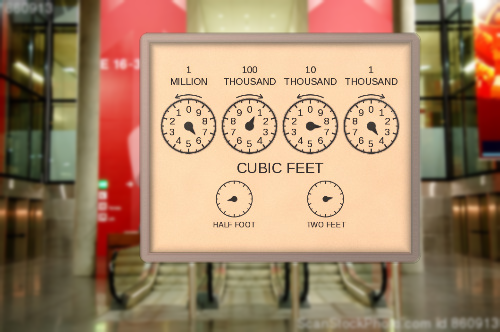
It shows 607400 ft³
